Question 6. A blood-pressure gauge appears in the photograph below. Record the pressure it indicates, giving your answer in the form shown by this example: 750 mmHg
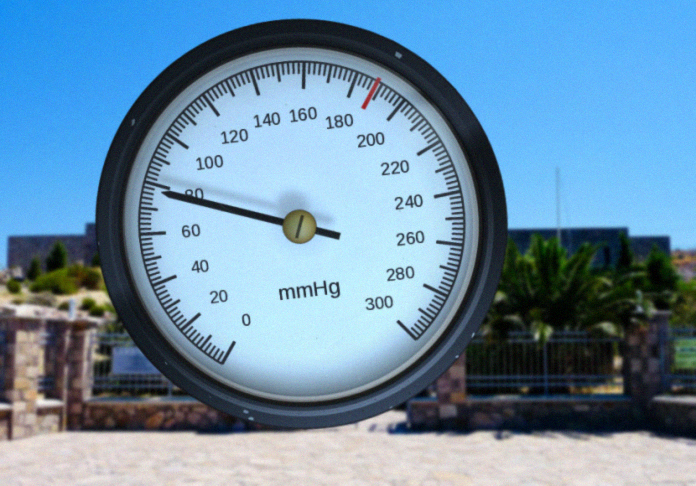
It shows 78 mmHg
